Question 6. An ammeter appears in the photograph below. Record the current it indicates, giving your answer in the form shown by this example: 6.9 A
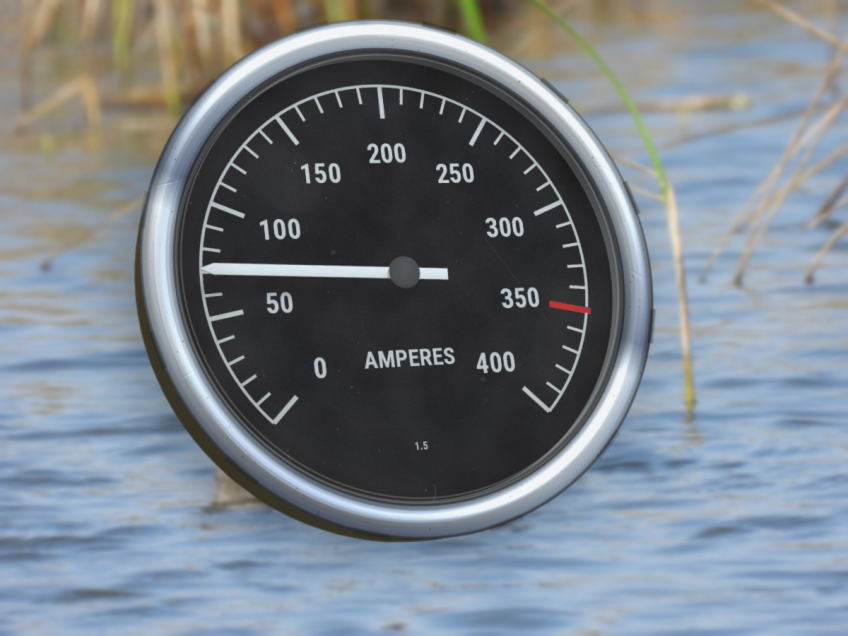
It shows 70 A
